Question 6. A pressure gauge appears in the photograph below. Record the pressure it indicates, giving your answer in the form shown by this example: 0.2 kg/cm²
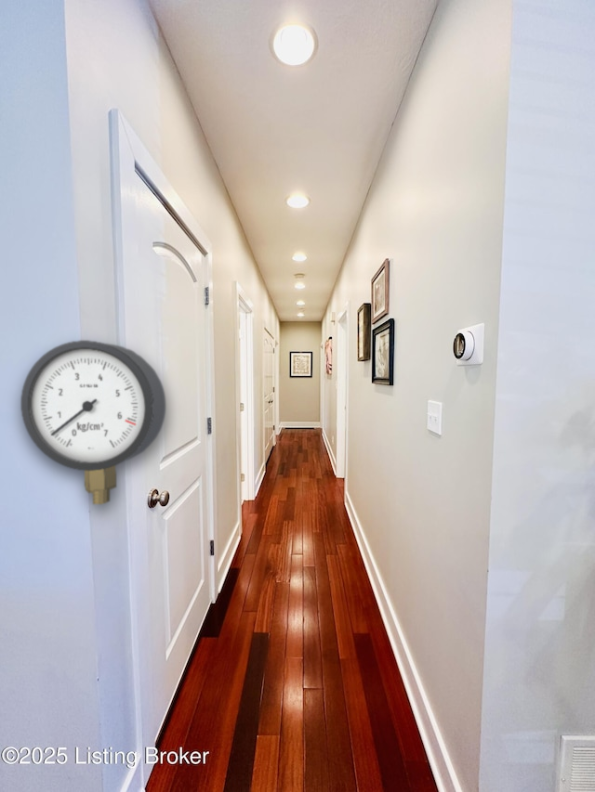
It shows 0.5 kg/cm²
